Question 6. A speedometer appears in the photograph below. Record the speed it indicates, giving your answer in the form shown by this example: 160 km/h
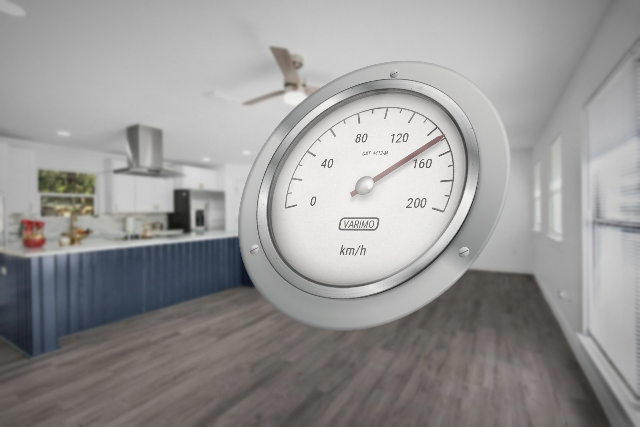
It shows 150 km/h
